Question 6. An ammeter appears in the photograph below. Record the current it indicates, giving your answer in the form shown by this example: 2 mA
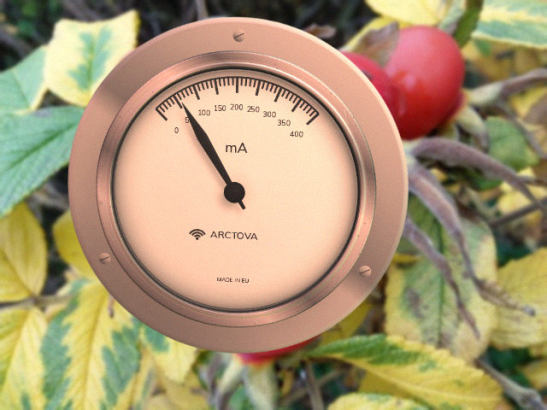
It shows 60 mA
